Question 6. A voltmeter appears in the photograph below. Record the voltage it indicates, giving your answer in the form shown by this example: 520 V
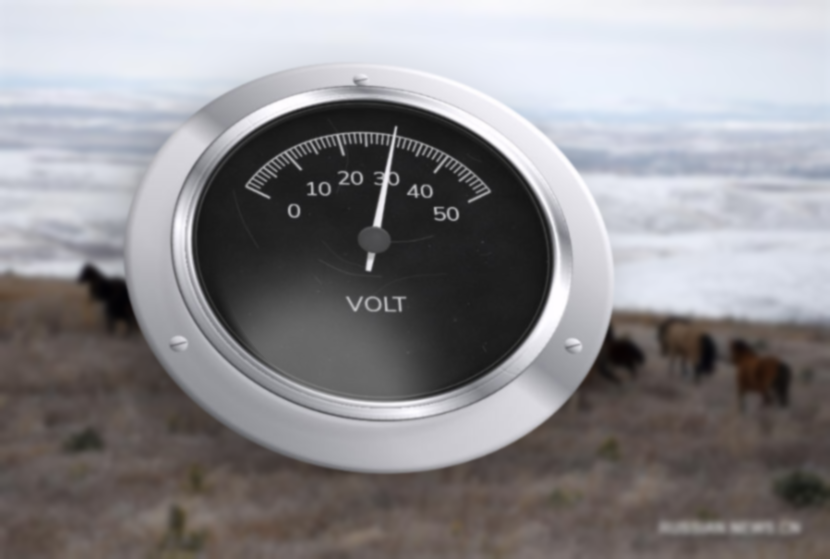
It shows 30 V
